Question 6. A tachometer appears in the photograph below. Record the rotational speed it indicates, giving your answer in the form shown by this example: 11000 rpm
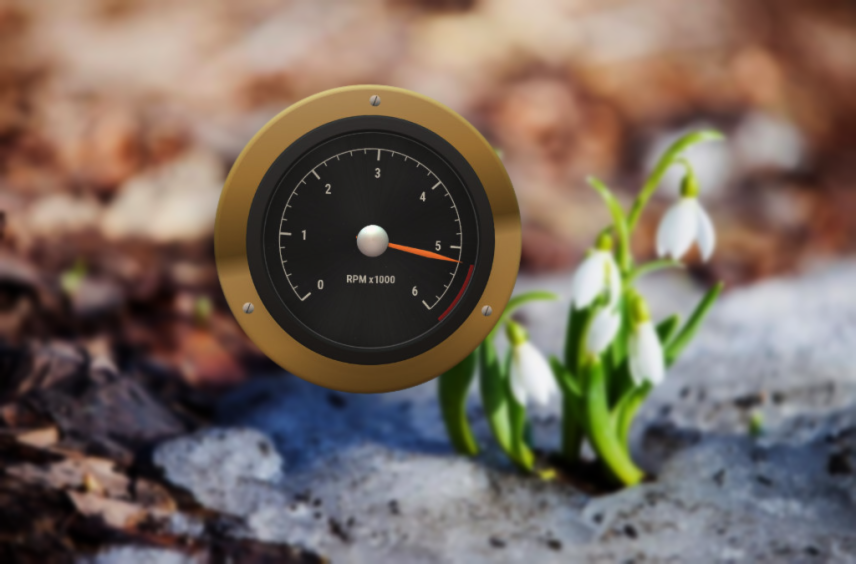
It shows 5200 rpm
